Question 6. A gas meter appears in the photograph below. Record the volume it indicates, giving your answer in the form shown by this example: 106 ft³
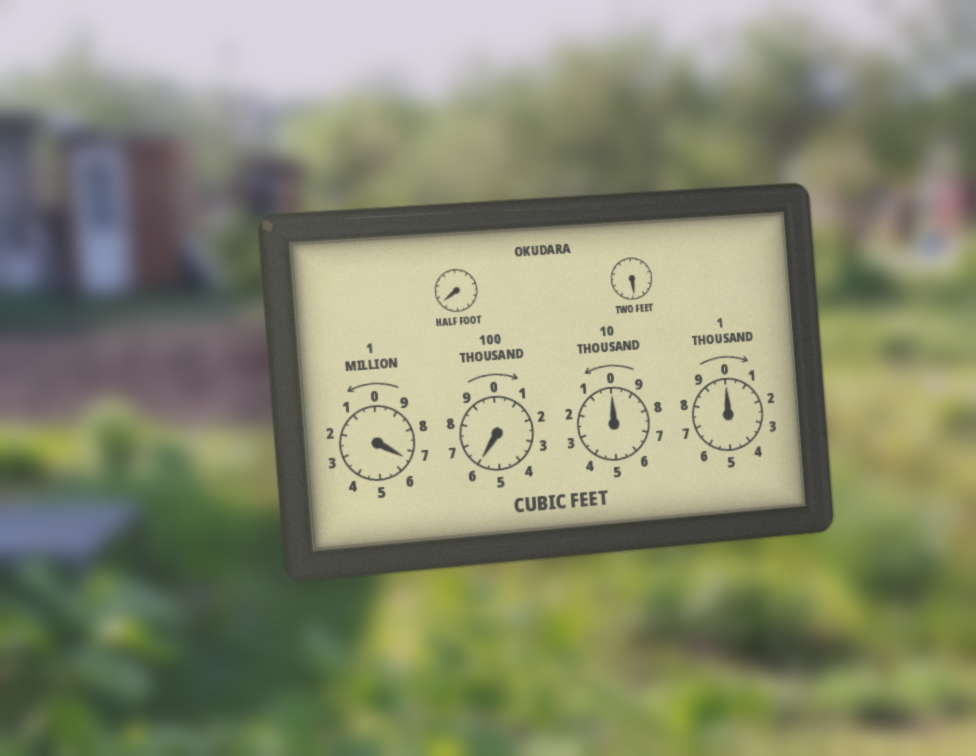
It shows 660000 ft³
